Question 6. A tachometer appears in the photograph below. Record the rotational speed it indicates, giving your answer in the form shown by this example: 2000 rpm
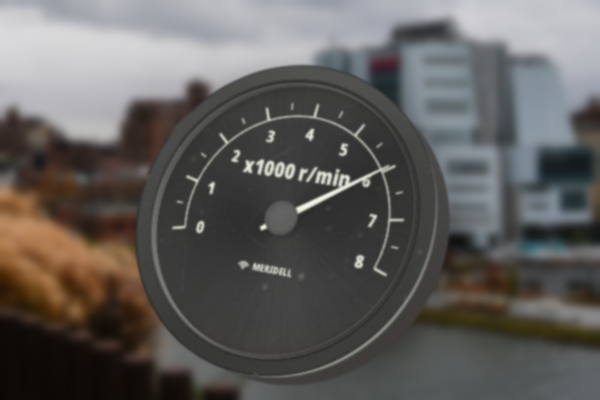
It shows 6000 rpm
